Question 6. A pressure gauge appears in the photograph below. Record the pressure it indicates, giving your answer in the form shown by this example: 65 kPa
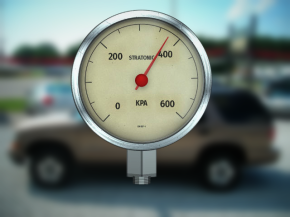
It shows 375 kPa
